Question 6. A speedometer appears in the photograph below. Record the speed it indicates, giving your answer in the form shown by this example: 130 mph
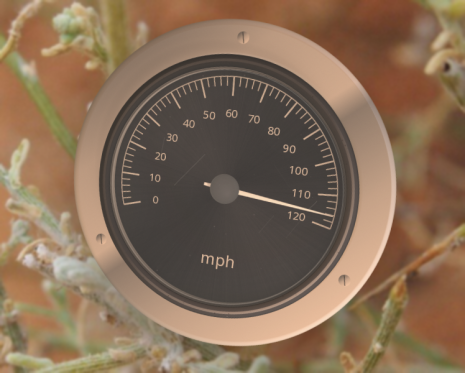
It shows 116 mph
